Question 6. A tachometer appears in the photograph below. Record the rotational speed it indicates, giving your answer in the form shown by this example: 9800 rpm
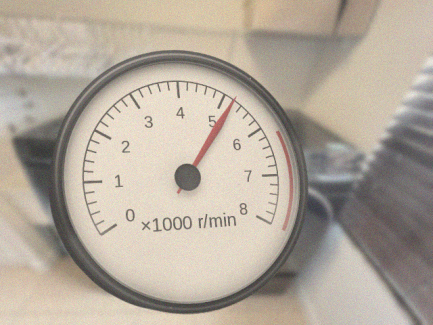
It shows 5200 rpm
